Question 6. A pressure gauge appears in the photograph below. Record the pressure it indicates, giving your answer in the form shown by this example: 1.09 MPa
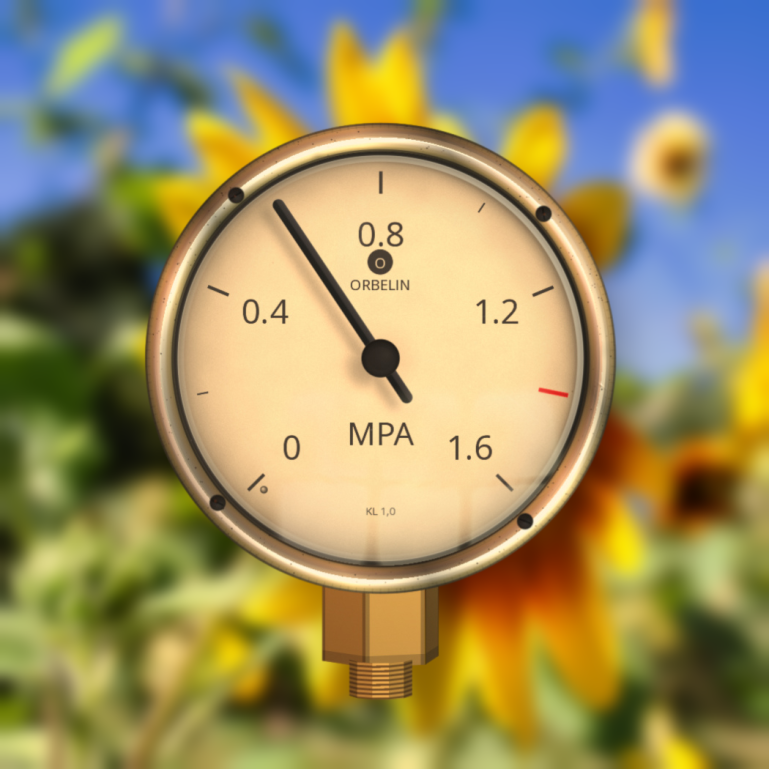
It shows 0.6 MPa
